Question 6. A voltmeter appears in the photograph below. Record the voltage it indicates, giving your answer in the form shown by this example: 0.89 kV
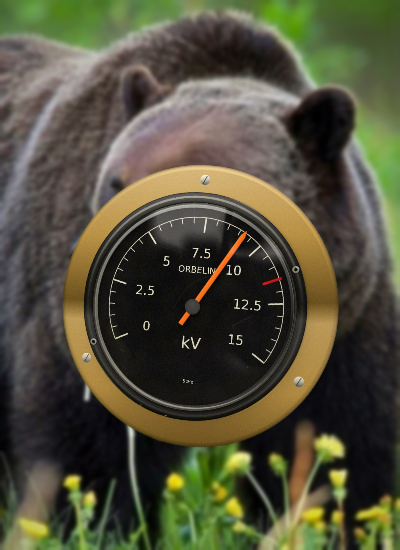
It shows 9.25 kV
